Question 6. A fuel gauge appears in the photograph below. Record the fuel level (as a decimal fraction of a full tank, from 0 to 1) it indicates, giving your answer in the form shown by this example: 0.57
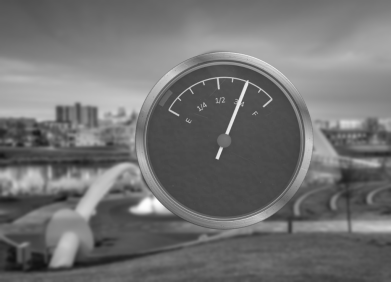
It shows 0.75
